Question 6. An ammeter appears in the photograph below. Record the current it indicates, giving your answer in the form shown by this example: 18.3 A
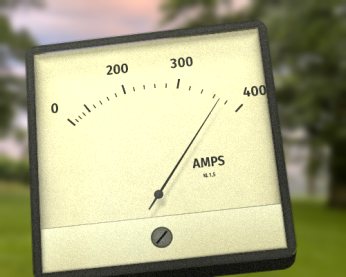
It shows 370 A
